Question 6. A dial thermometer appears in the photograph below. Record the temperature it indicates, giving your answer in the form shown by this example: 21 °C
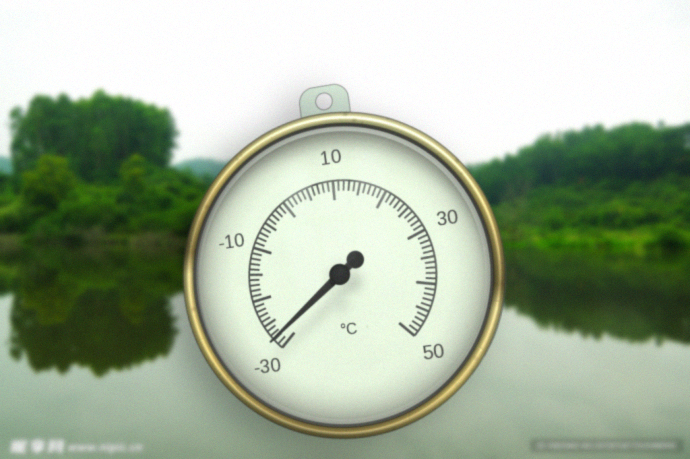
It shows -28 °C
